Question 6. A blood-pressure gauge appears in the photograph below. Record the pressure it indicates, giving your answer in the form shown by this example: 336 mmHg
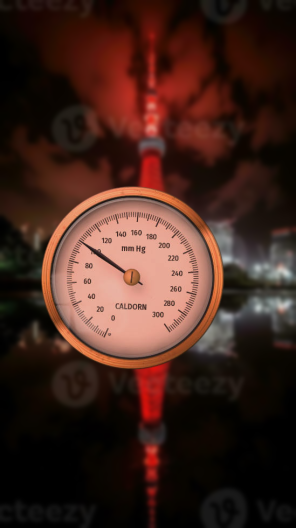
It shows 100 mmHg
